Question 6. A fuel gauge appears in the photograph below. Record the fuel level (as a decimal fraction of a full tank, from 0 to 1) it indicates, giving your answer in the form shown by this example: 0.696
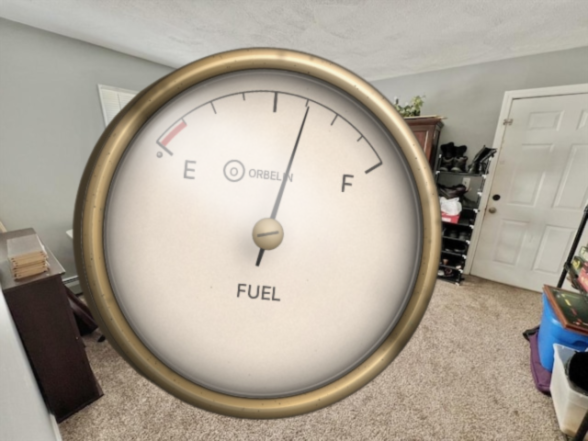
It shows 0.625
